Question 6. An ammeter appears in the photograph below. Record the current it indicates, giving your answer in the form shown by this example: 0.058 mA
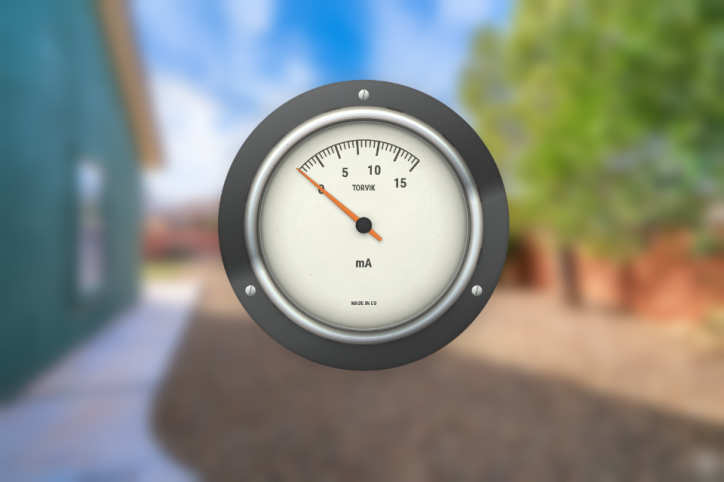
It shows 0 mA
